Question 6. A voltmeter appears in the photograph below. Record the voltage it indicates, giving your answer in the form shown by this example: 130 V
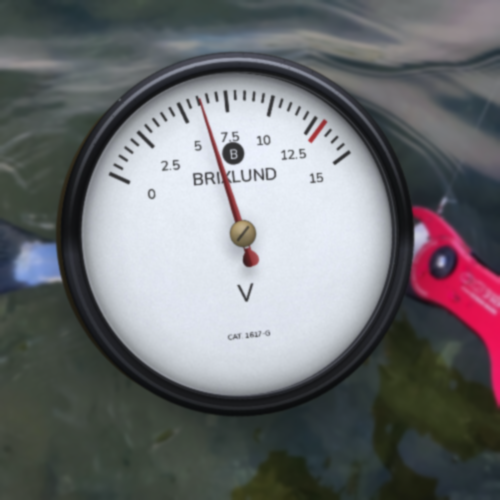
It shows 6 V
